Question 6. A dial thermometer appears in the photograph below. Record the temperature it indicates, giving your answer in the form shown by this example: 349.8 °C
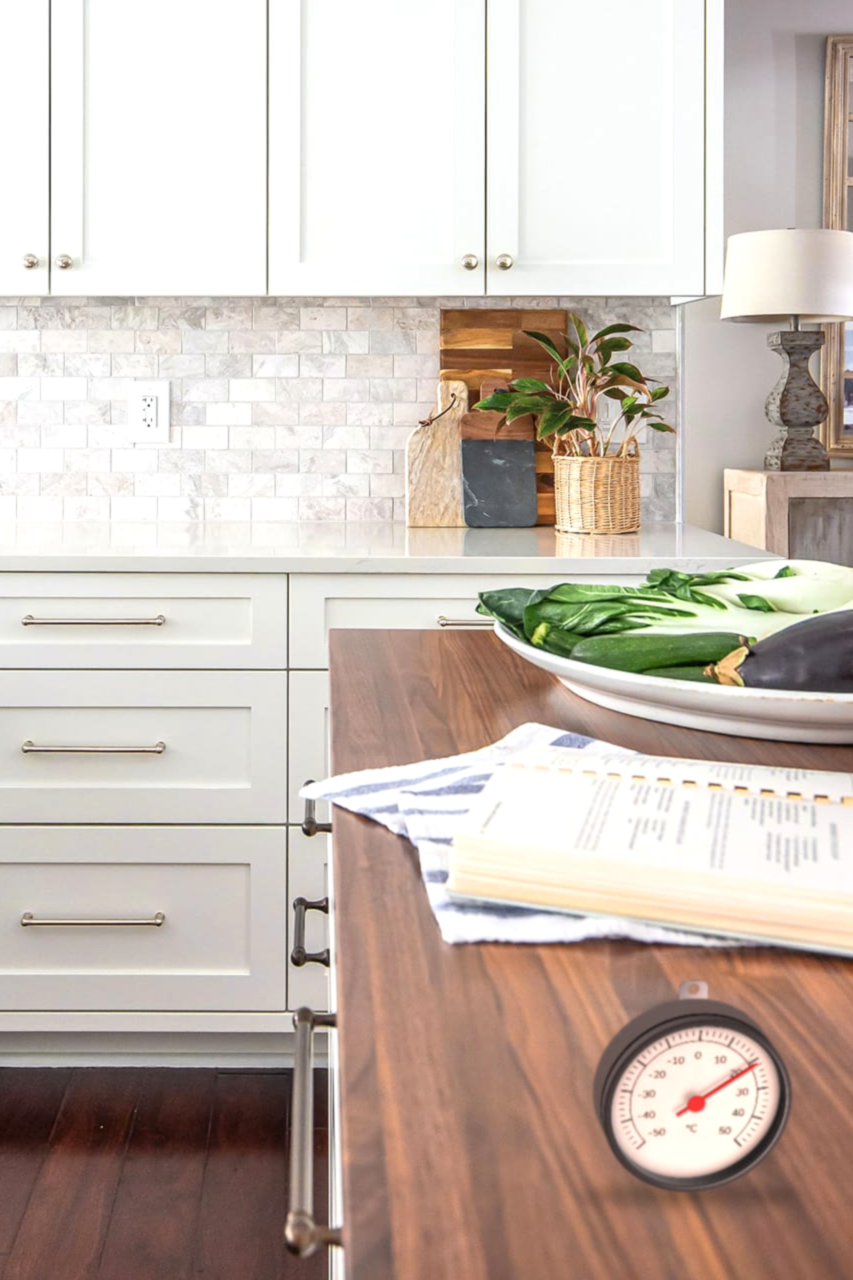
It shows 20 °C
